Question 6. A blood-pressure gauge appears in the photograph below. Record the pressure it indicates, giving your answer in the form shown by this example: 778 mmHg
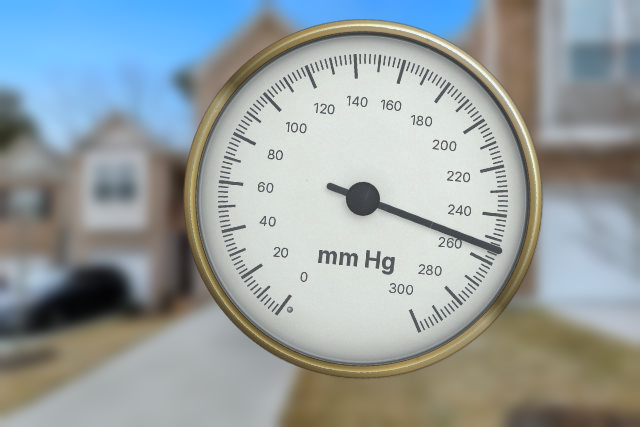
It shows 254 mmHg
